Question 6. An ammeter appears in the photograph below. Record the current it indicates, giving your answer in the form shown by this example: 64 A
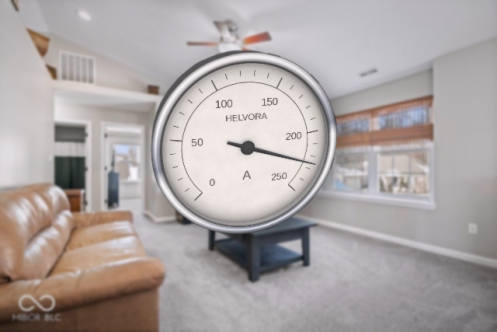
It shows 225 A
